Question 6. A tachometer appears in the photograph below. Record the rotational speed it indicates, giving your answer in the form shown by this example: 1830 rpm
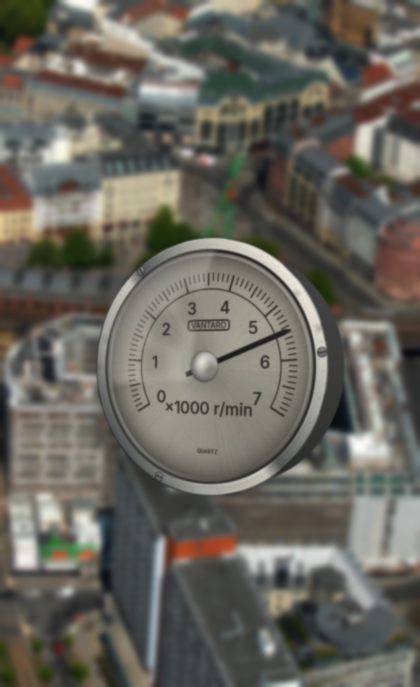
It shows 5500 rpm
